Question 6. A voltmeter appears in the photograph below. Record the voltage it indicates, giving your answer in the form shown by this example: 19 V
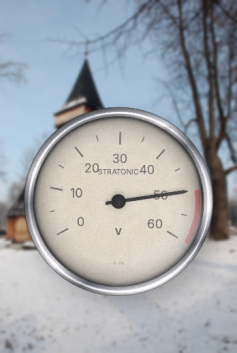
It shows 50 V
